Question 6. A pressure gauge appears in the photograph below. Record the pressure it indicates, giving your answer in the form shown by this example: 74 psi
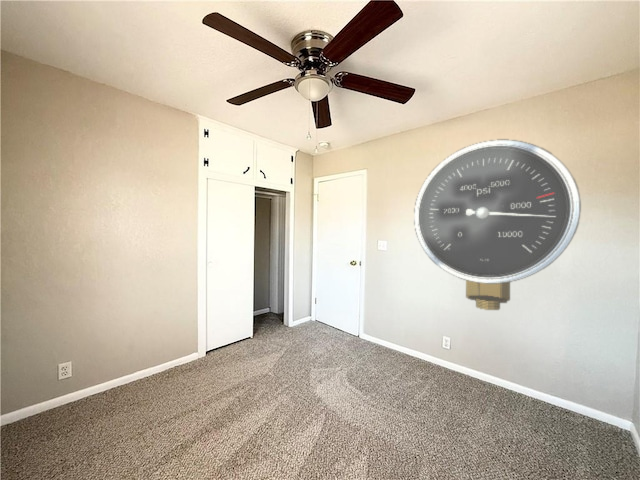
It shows 8600 psi
